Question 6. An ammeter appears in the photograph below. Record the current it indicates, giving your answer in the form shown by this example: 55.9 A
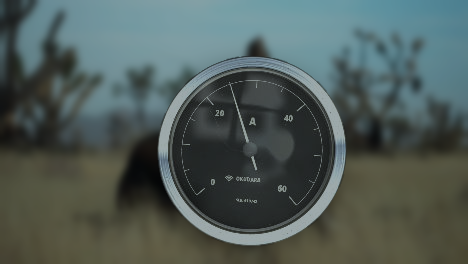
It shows 25 A
